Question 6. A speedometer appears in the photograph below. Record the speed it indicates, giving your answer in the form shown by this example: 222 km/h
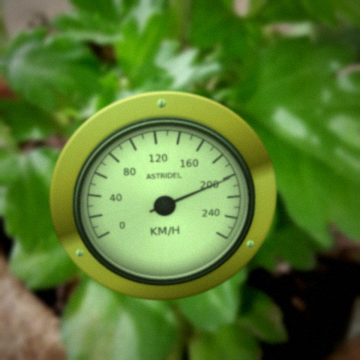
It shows 200 km/h
